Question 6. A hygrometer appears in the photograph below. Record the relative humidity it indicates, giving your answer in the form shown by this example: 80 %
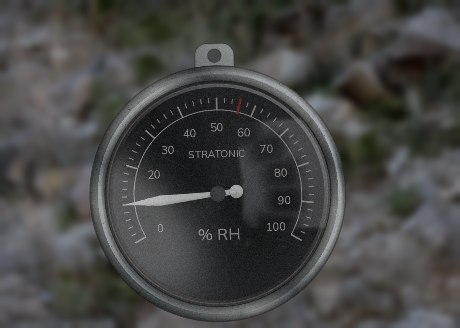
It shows 10 %
